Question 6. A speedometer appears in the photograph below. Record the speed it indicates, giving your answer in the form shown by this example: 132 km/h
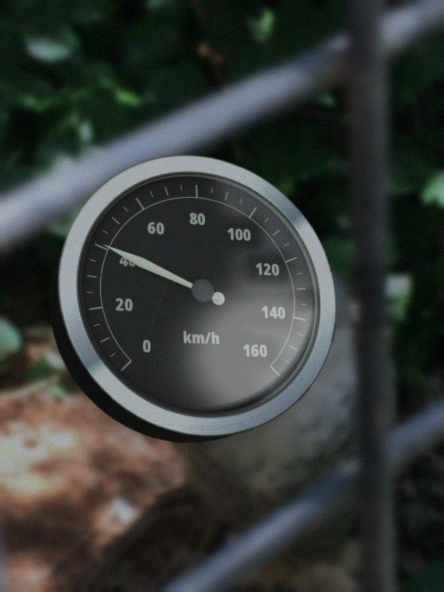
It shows 40 km/h
